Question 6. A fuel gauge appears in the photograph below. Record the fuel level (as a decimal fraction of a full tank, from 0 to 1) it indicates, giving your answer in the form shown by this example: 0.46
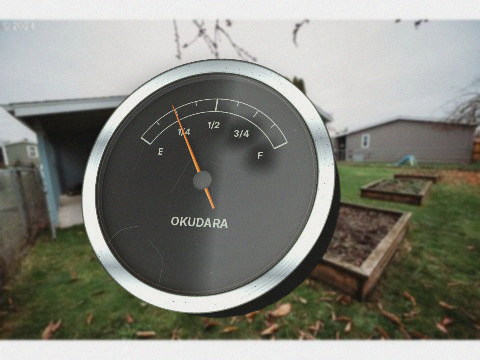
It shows 0.25
